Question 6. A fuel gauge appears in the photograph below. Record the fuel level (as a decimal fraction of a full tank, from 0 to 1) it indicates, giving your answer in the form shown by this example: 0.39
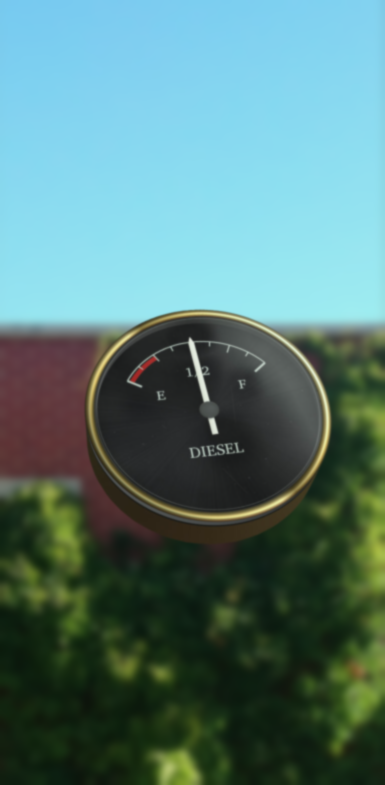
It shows 0.5
